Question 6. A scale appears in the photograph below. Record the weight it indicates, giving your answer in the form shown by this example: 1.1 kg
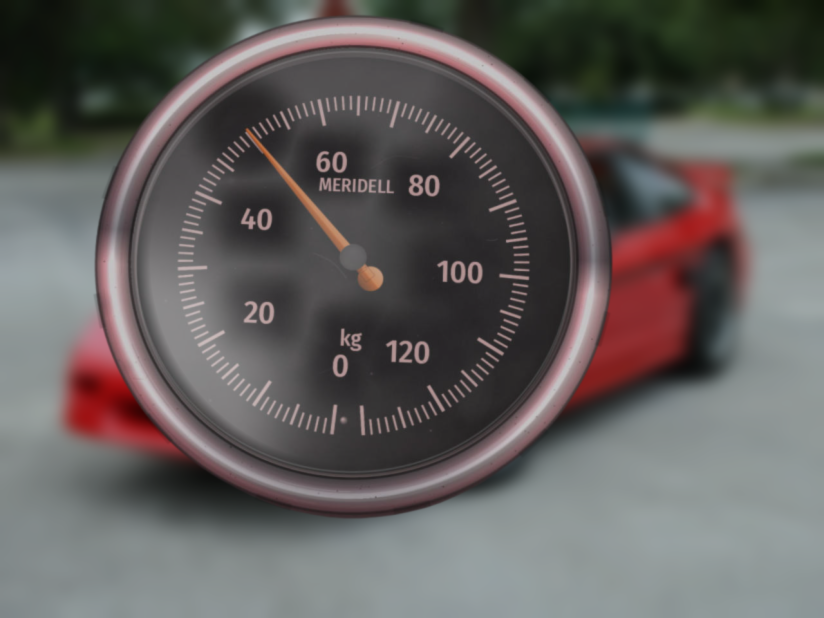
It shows 50 kg
